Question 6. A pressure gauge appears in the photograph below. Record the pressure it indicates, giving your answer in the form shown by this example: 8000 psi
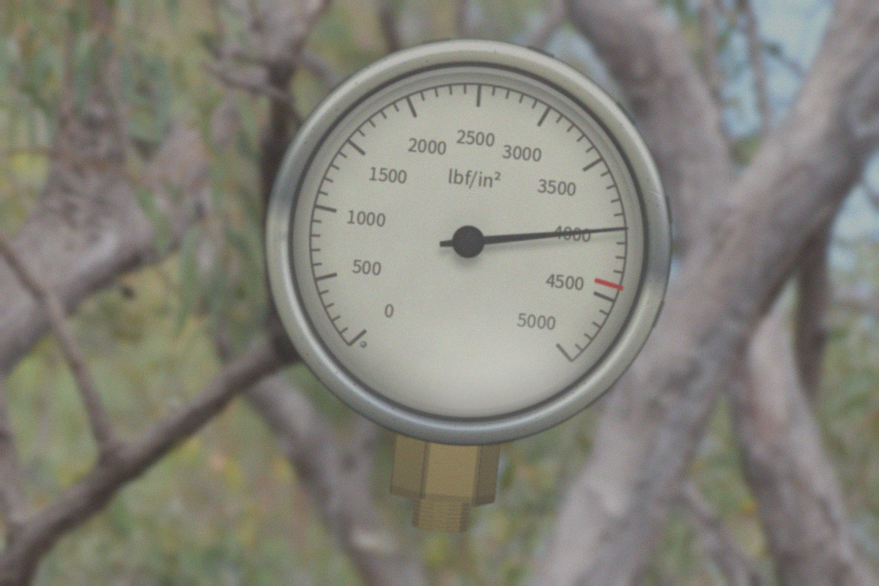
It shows 4000 psi
